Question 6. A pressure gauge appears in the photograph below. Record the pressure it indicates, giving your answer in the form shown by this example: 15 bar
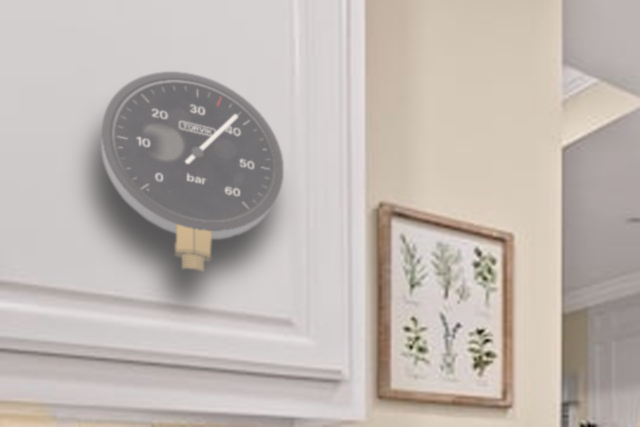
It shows 38 bar
